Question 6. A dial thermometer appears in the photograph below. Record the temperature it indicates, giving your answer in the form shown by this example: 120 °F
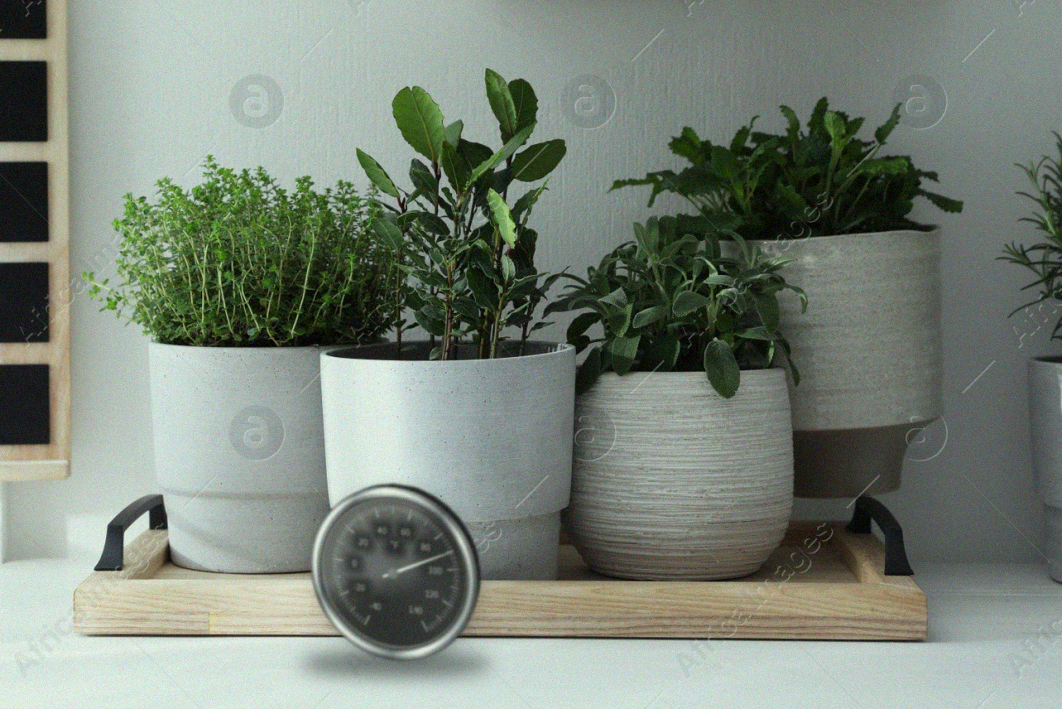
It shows 90 °F
